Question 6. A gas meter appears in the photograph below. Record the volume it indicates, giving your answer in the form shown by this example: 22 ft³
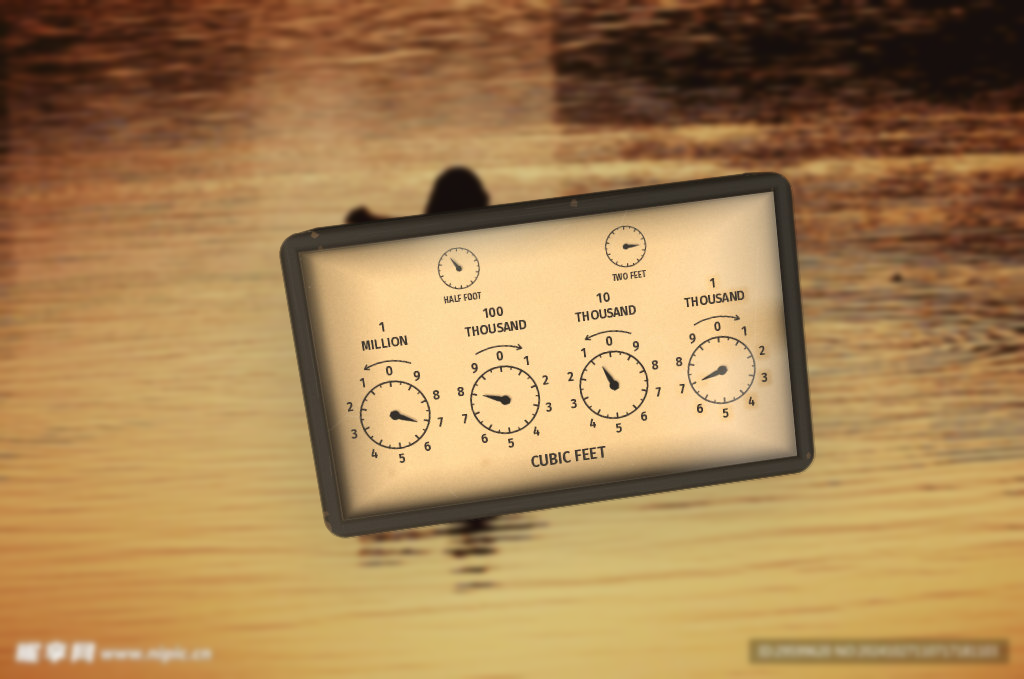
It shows 680700 ft³
